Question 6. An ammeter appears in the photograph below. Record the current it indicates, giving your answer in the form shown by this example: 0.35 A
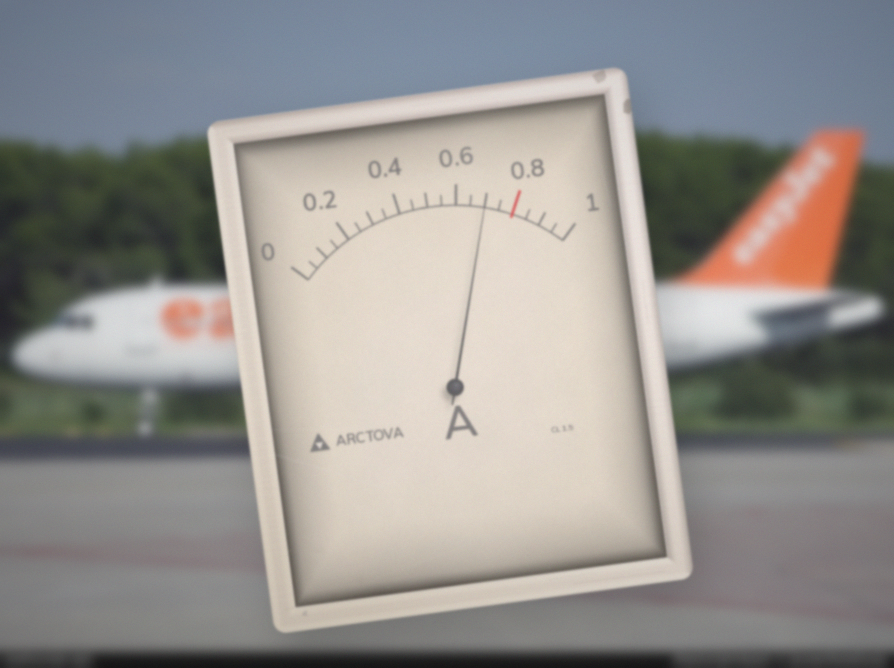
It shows 0.7 A
